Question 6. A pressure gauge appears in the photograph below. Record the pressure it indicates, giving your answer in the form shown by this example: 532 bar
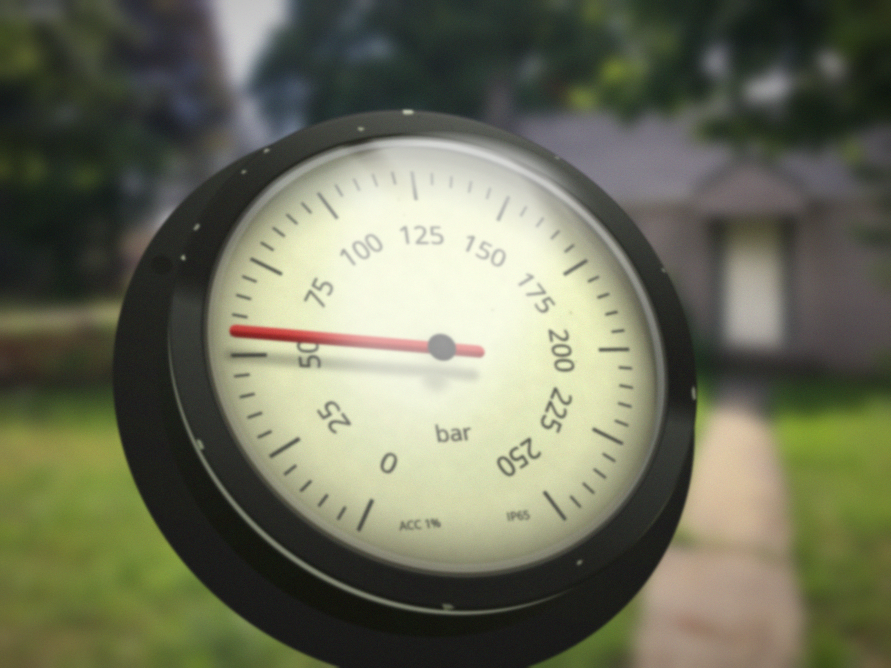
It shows 55 bar
